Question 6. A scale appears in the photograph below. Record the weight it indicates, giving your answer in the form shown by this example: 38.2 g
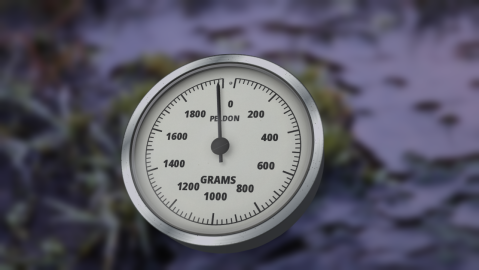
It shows 1980 g
